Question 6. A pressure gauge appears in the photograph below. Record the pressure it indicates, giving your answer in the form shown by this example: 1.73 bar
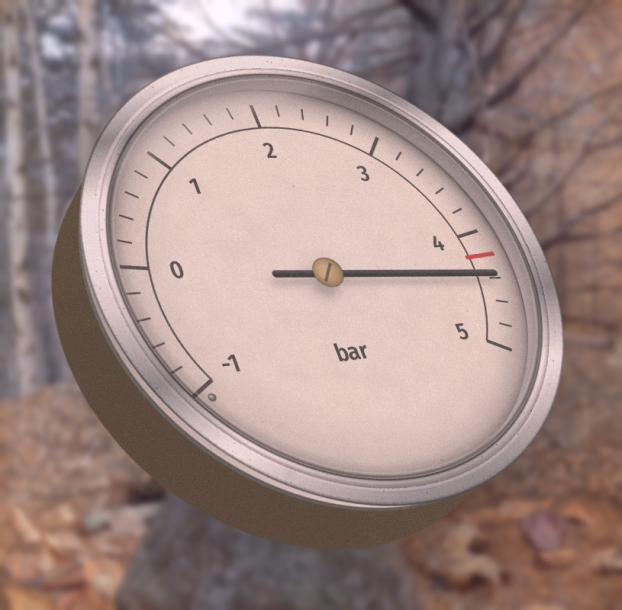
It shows 4.4 bar
